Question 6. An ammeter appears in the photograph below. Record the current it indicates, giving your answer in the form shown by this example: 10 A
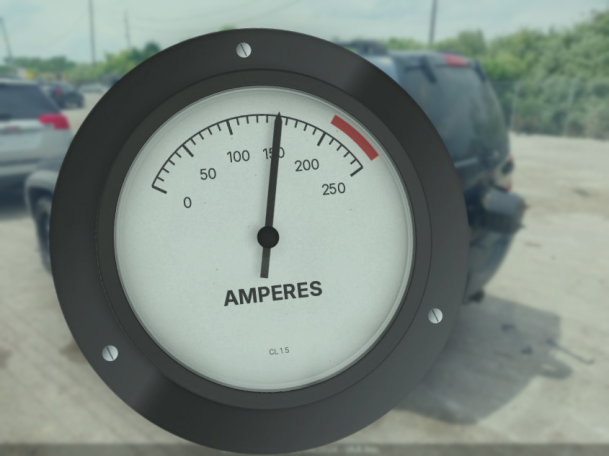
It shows 150 A
